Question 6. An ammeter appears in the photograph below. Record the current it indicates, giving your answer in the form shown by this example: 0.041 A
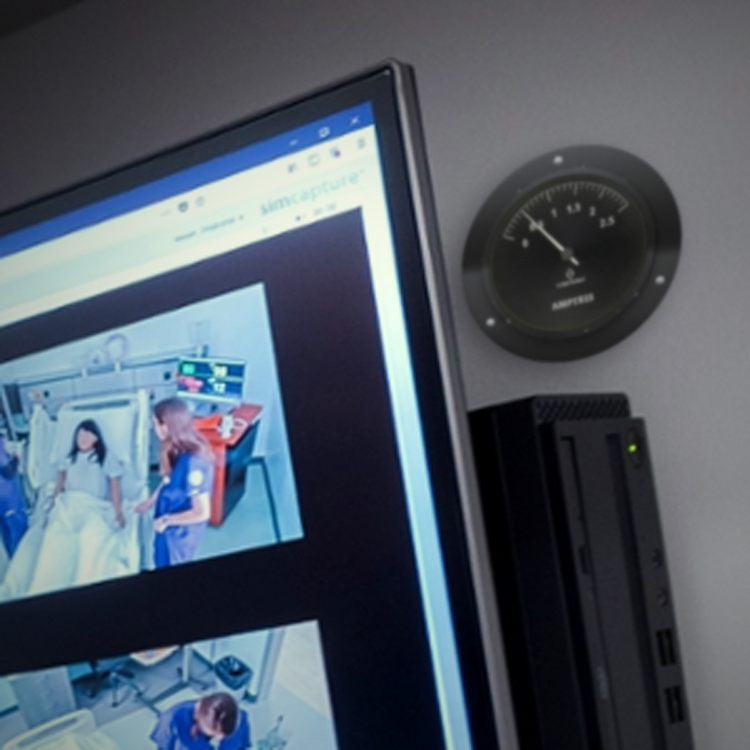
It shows 0.5 A
